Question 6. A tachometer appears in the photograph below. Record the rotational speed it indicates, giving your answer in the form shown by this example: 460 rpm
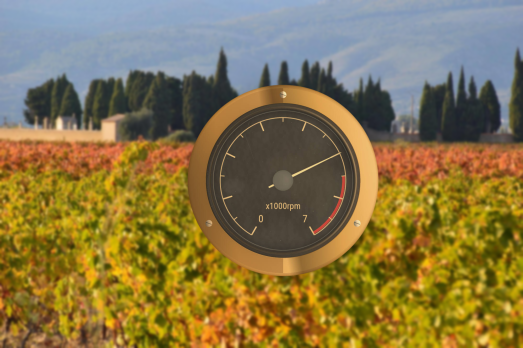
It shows 5000 rpm
